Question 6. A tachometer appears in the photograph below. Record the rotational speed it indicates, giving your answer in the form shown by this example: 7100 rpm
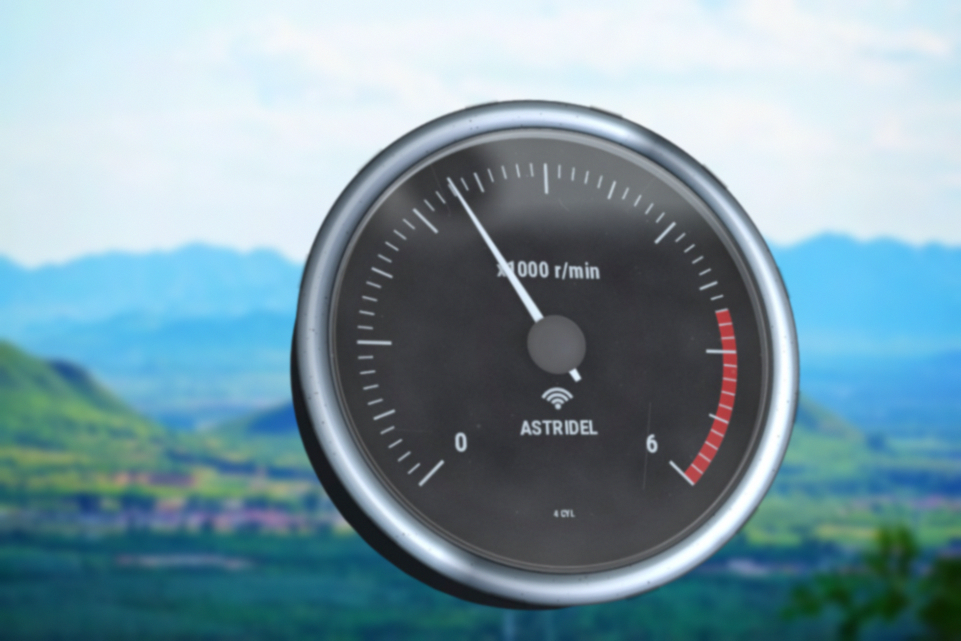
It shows 2300 rpm
